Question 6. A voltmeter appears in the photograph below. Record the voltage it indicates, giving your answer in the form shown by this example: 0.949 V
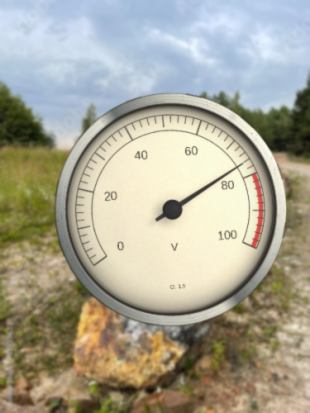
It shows 76 V
